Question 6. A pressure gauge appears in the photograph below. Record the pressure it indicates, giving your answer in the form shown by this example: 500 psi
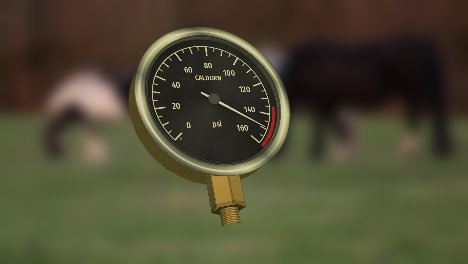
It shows 150 psi
